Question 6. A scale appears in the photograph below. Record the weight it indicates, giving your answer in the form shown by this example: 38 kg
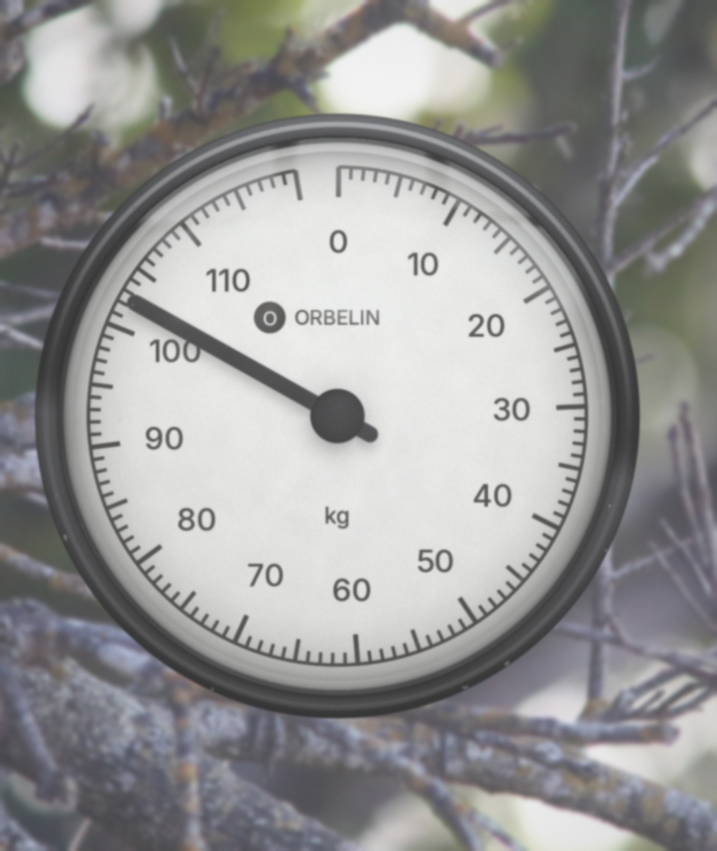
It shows 102.5 kg
